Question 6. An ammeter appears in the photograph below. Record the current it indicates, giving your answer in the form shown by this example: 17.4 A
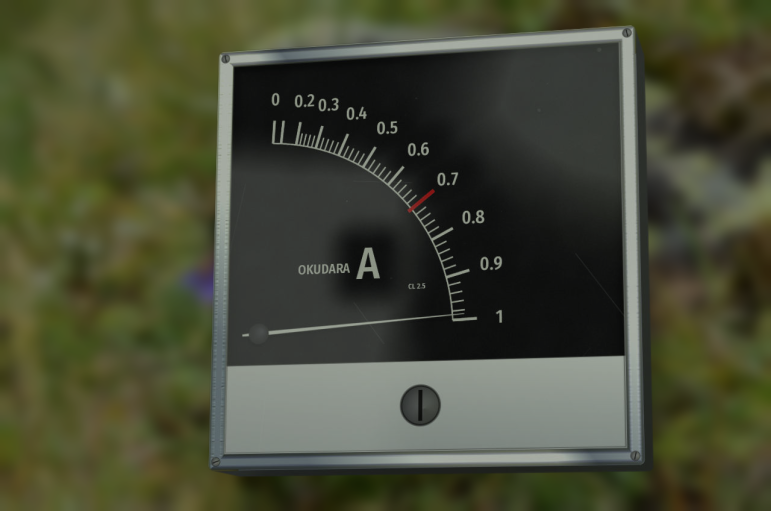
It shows 0.99 A
